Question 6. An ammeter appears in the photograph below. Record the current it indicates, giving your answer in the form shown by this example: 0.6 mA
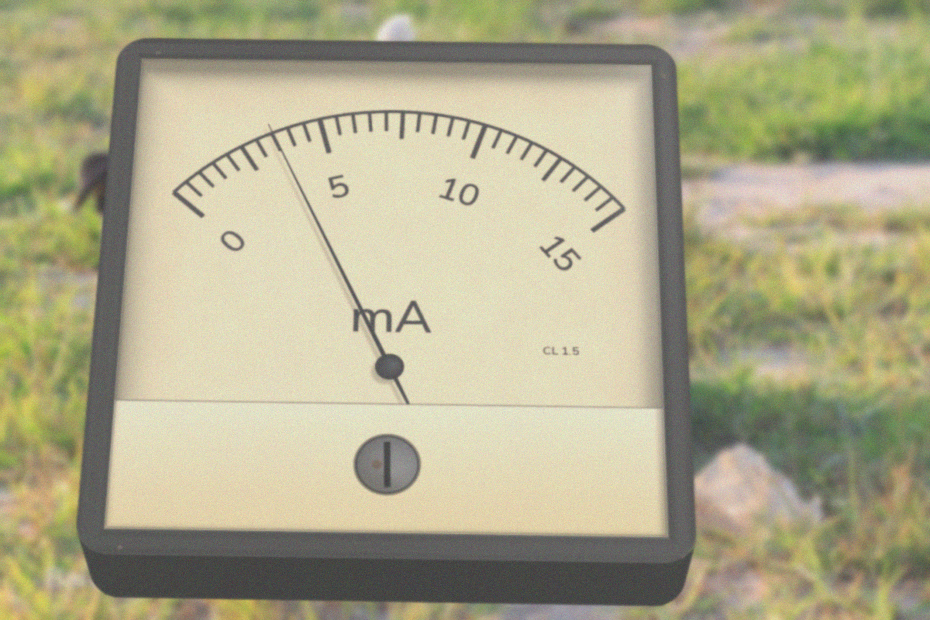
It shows 3.5 mA
